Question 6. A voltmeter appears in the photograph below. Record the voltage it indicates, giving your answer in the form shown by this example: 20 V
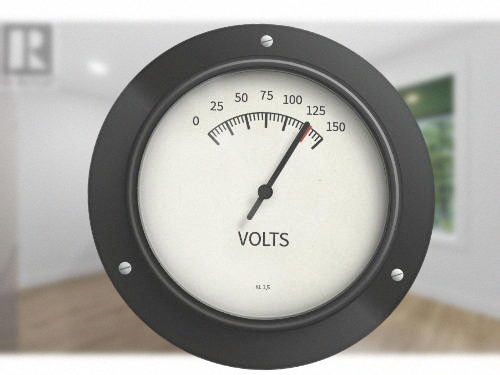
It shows 125 V
